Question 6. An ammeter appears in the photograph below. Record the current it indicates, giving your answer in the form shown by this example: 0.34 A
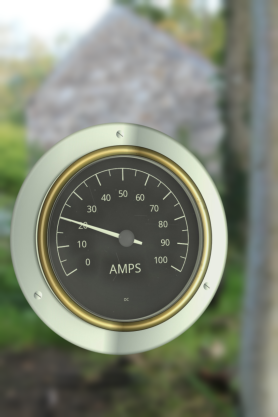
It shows 20 A
